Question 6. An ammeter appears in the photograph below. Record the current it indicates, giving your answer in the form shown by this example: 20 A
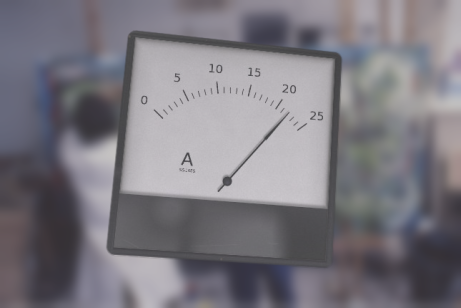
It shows 22 A
